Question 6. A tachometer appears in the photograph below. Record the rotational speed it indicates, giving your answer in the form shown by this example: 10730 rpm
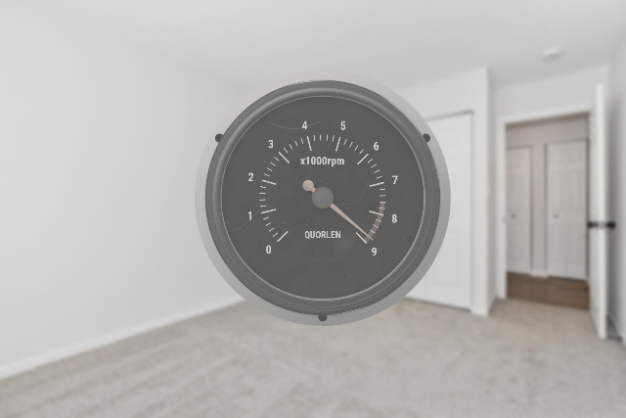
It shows 8800 rpm
